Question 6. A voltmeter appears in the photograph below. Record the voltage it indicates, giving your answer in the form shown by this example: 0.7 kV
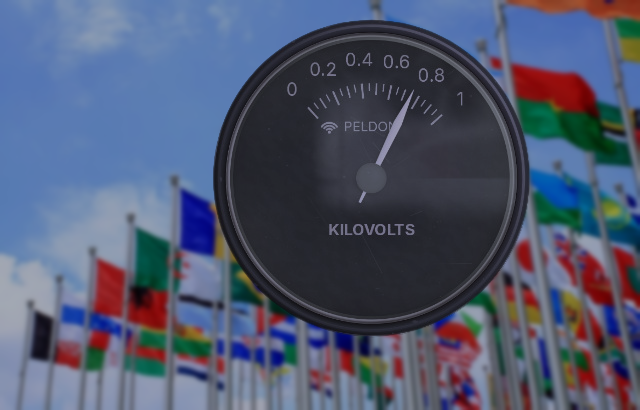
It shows 0.75 kV
